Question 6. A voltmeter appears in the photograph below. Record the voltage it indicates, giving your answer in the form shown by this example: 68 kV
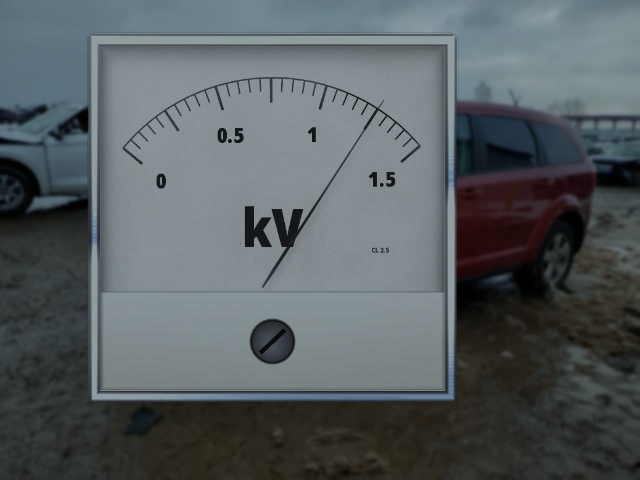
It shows 1.25 kV
